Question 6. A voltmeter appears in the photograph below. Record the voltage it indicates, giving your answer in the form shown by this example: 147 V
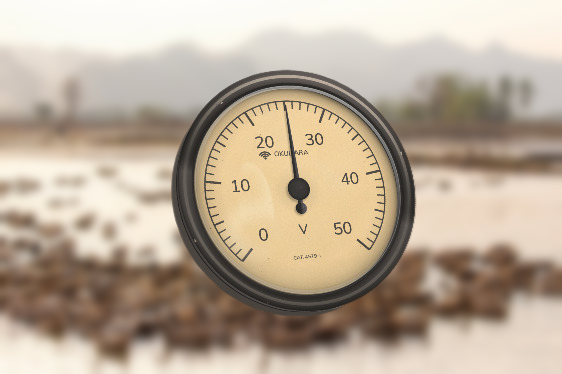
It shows 25 V
